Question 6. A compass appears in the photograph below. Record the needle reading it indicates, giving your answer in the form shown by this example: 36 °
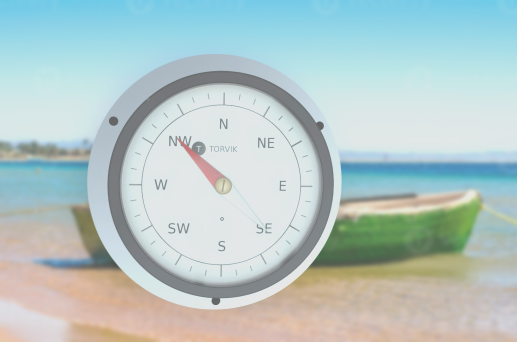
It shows 315 °
